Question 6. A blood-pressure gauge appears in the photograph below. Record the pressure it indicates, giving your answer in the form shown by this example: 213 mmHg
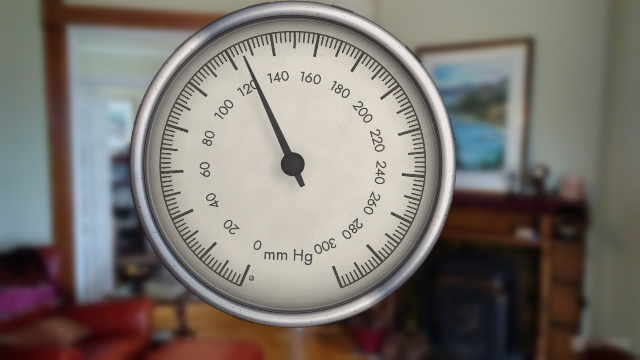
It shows 126 mmHg
